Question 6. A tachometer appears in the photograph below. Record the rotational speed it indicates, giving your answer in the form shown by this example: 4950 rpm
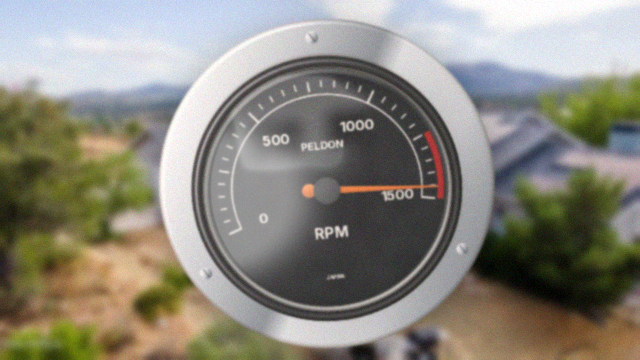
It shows 1450 rpm
